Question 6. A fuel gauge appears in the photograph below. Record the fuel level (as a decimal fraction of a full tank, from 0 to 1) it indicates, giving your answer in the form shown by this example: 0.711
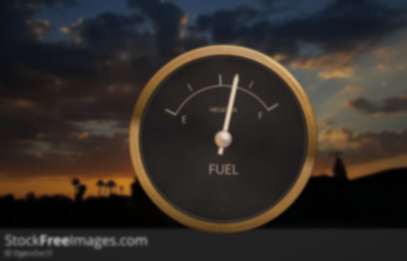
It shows 0.625
